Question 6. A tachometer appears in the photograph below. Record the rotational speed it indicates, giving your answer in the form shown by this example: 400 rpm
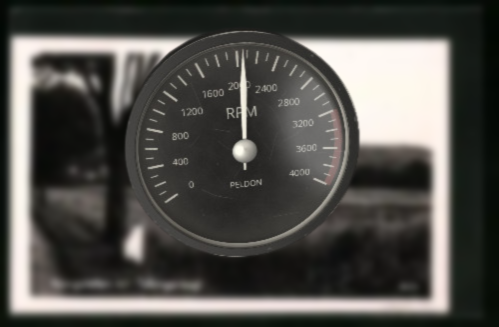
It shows 2050 rpm
